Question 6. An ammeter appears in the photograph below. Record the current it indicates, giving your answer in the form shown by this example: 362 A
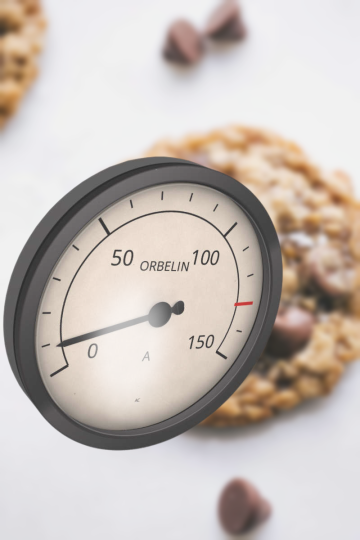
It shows 10 A
